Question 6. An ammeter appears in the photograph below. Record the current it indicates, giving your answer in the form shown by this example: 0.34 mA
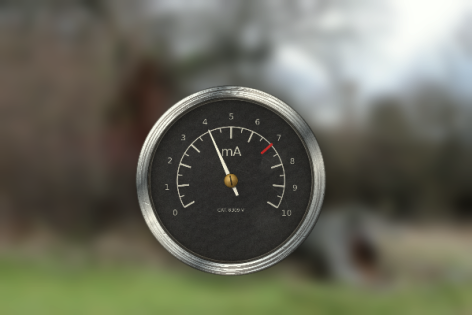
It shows 4 mA
